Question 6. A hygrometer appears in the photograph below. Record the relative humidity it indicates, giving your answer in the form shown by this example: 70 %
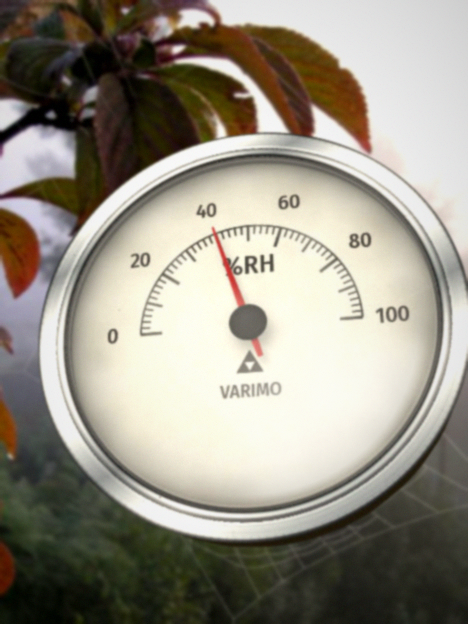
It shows 40 %
